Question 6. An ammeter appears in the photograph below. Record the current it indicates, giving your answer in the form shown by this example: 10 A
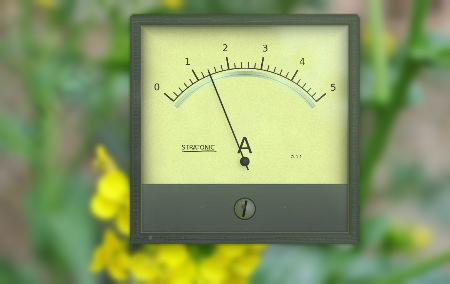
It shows 1.4 A
